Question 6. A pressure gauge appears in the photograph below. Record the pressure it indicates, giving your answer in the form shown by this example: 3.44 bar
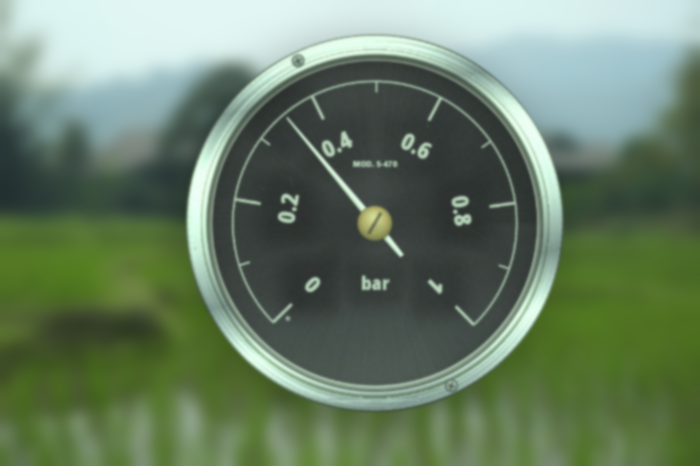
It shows 0.35 bar
